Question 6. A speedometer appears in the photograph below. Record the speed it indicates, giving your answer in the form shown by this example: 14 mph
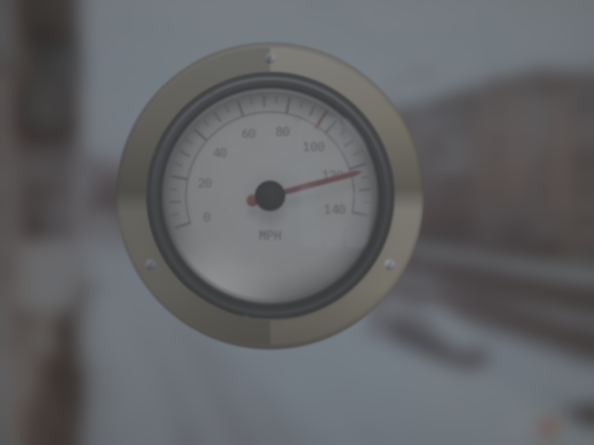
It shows 122.5 mph
